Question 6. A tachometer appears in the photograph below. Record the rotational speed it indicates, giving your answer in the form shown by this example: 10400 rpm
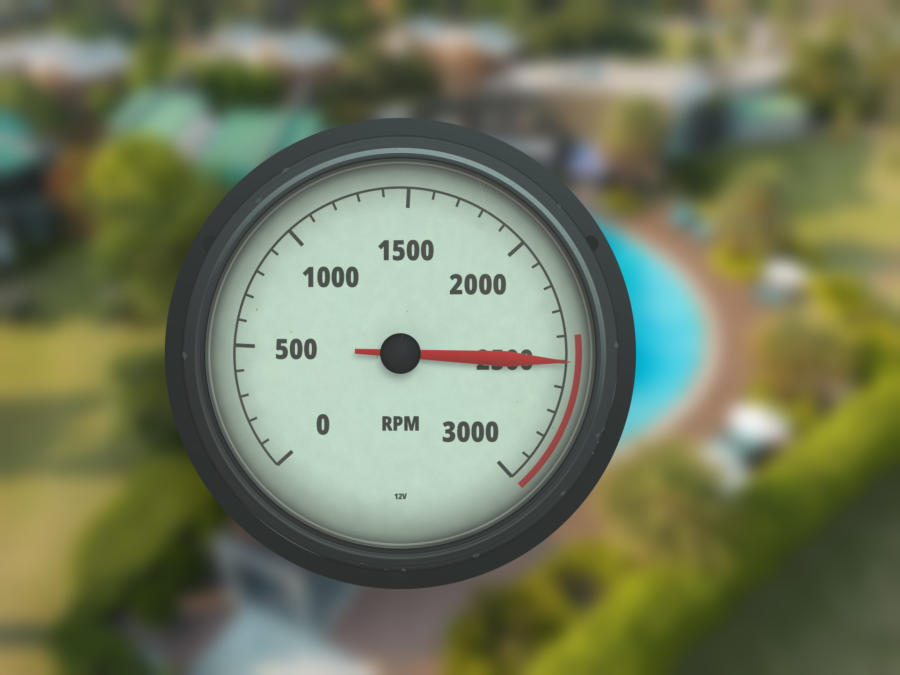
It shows 2500 rpm
